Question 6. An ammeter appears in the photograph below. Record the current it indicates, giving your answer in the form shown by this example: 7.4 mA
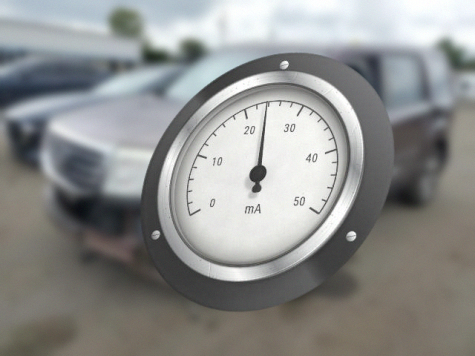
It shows 24 mA
